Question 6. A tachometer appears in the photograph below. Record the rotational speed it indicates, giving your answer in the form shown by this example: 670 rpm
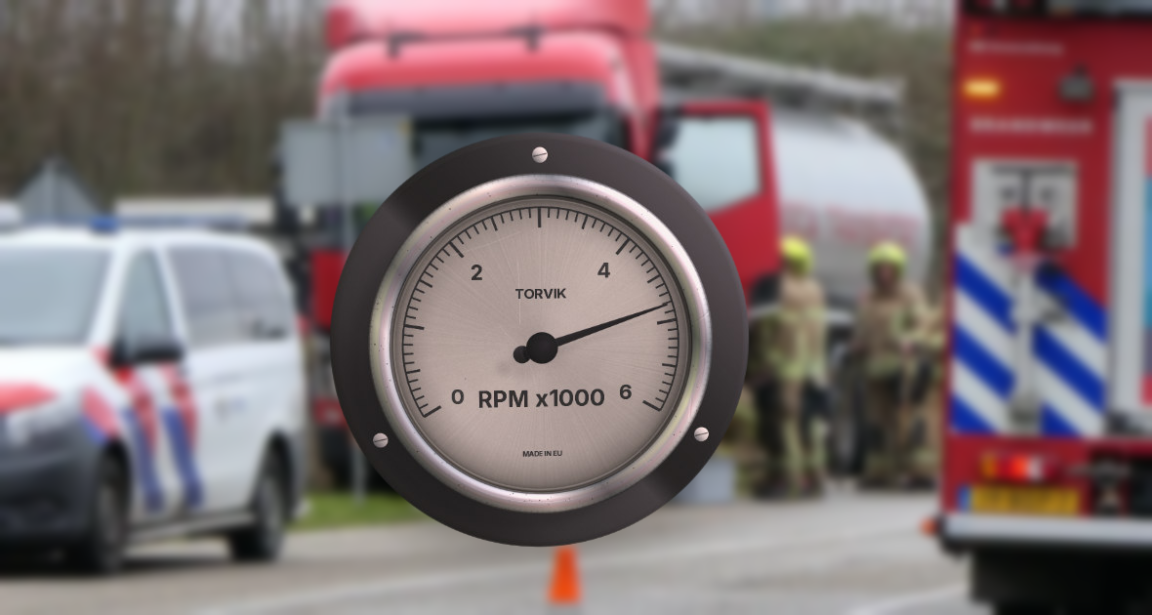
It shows 4800 rpm
